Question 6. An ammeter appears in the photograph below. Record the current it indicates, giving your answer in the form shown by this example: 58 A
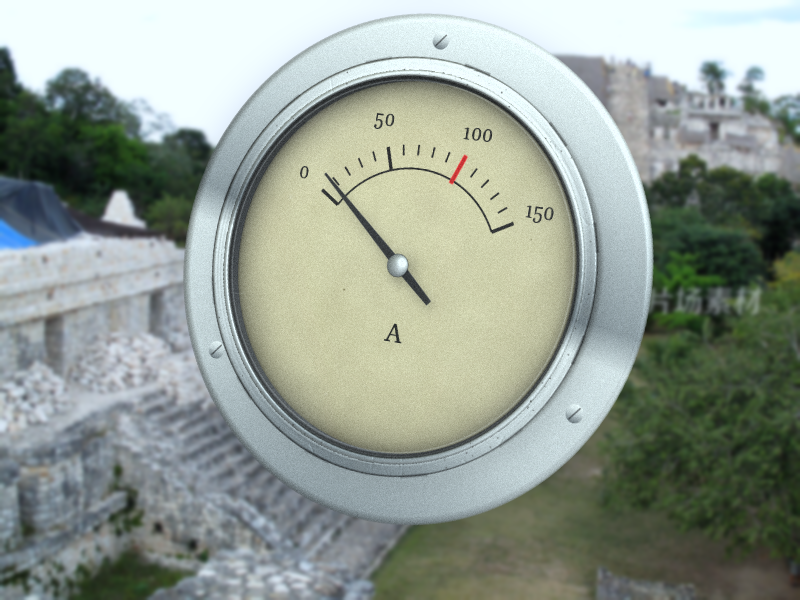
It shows 10 A
